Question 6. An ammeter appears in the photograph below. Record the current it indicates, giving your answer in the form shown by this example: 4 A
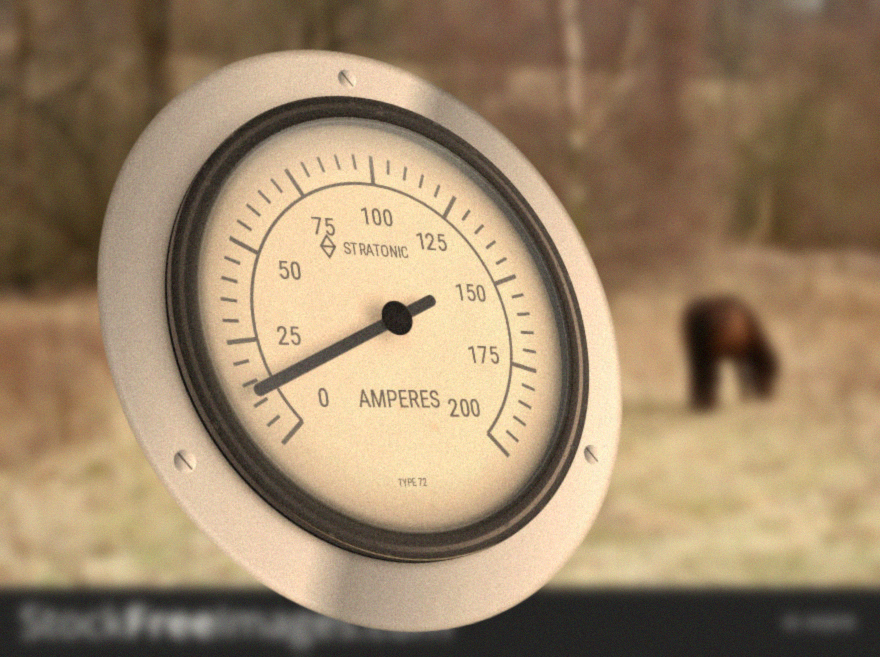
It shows 12.5 A
